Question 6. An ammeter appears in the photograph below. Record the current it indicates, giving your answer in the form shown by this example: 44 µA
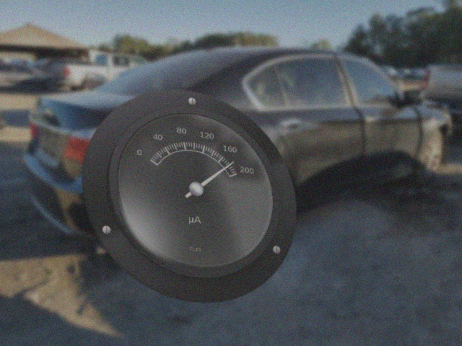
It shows 180 µA
